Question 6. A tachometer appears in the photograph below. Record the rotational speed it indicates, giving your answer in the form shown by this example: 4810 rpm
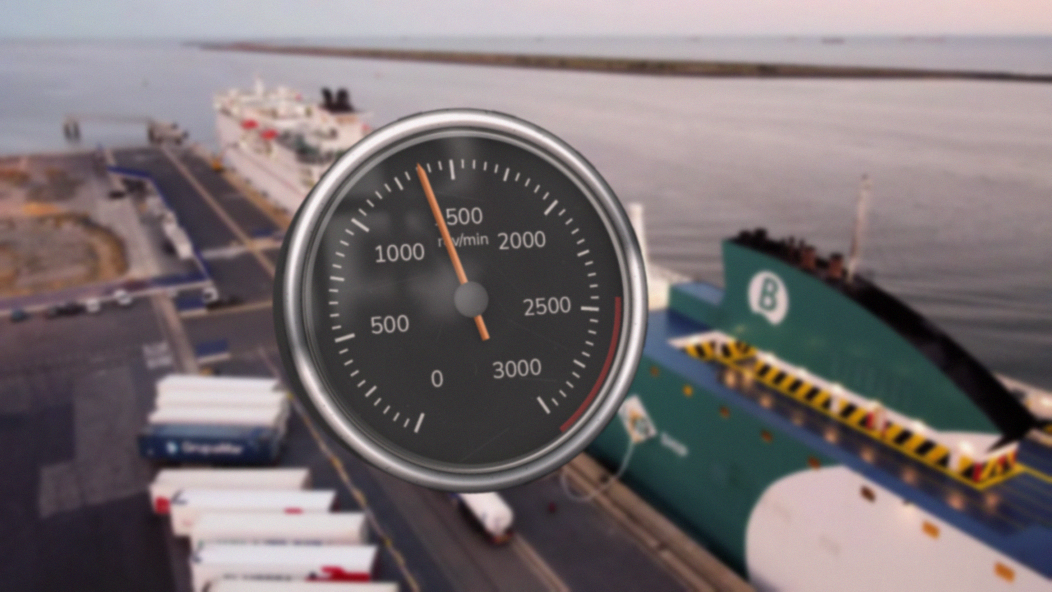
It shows 1350 rpm
